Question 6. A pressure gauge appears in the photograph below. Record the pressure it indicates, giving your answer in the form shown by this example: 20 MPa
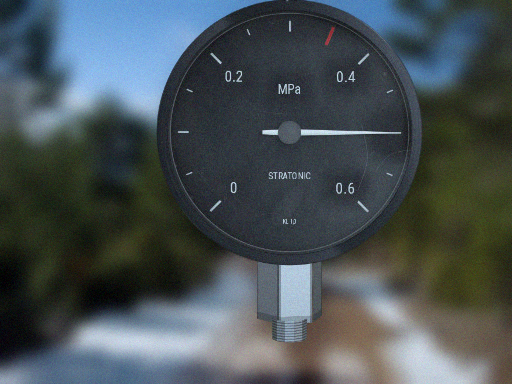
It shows 0.5 MPa
